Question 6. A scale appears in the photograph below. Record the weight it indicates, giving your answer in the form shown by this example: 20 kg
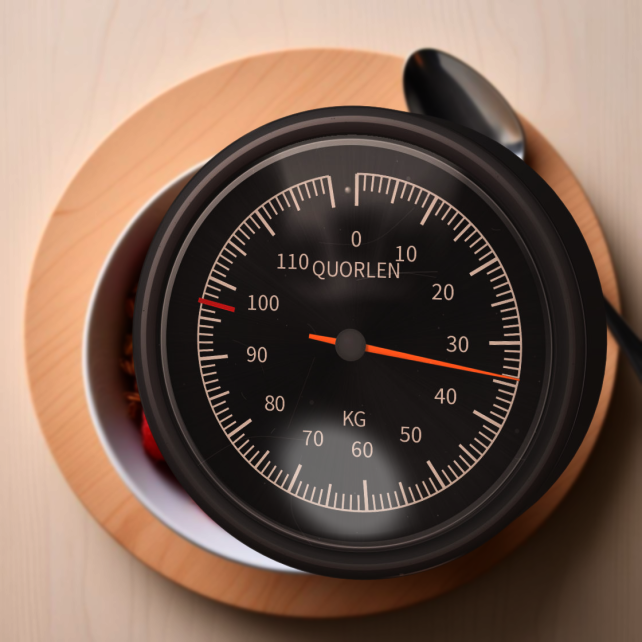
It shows 34 kg
